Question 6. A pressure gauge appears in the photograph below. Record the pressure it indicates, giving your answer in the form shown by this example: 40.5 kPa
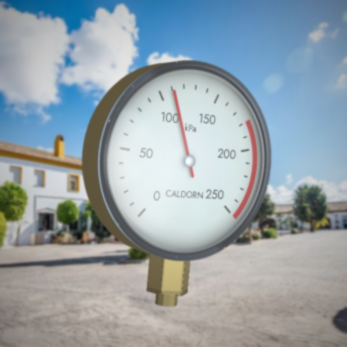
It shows 110 kPa
